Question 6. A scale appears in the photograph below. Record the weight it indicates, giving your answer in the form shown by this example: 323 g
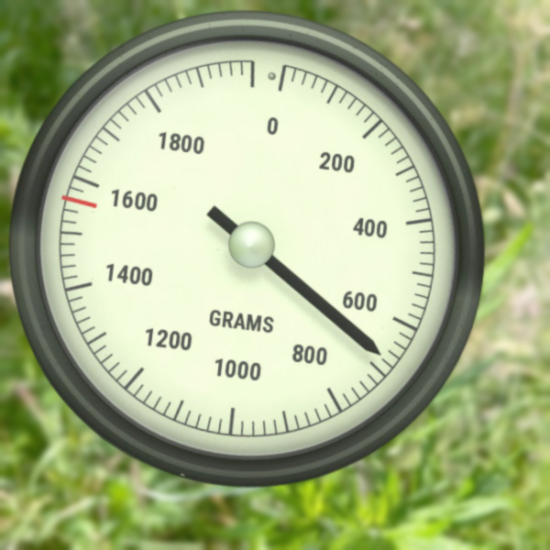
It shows 680 g
